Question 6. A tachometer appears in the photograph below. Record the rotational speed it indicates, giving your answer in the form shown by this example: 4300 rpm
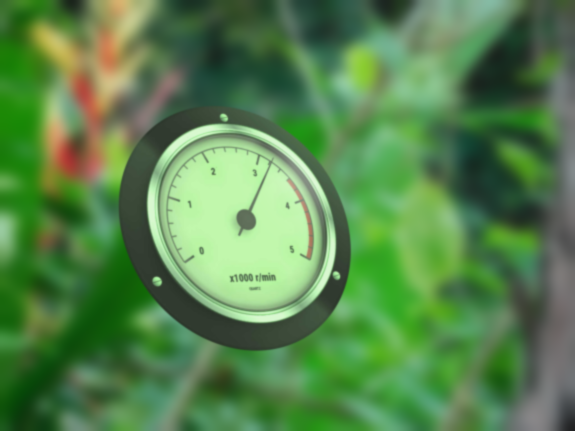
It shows 3200 rpm
